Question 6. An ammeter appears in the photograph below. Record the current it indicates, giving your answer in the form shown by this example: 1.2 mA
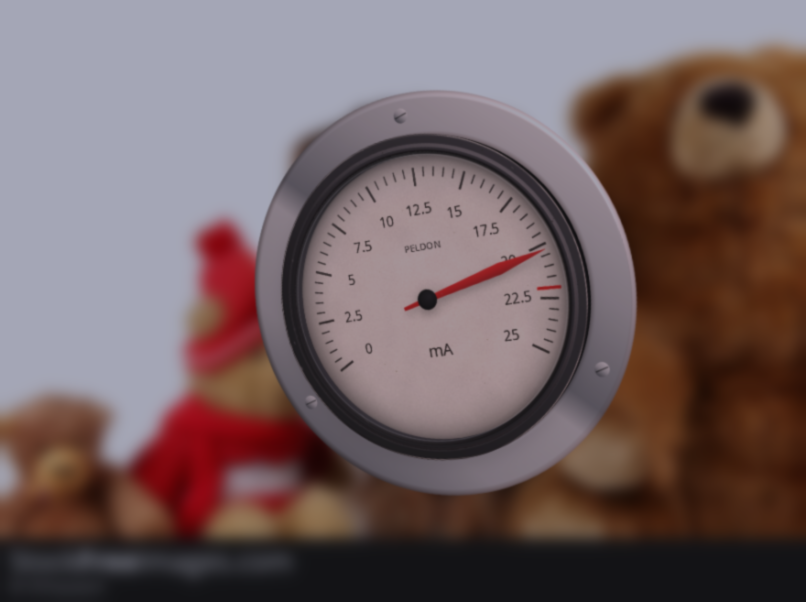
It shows 20.25 mA
